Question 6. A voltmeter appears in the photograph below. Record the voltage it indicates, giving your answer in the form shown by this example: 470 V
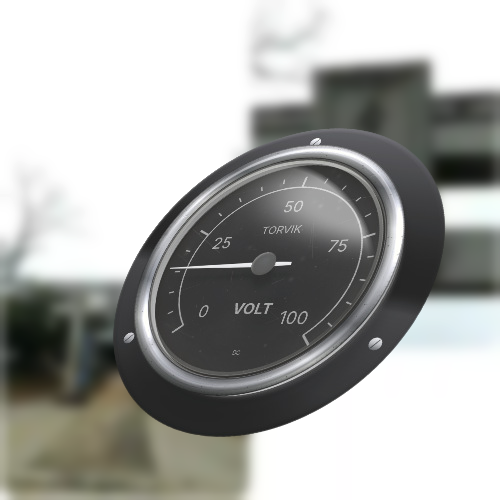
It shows 15 V
